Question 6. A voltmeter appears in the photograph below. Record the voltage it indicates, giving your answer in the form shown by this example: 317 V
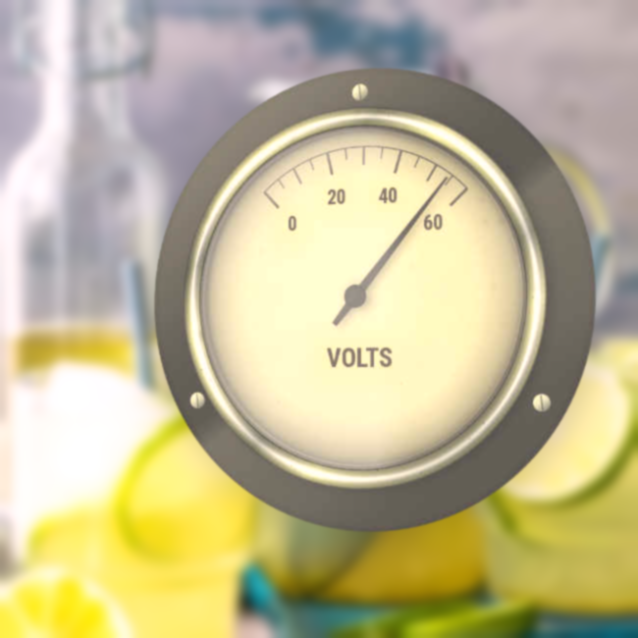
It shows 55 V
